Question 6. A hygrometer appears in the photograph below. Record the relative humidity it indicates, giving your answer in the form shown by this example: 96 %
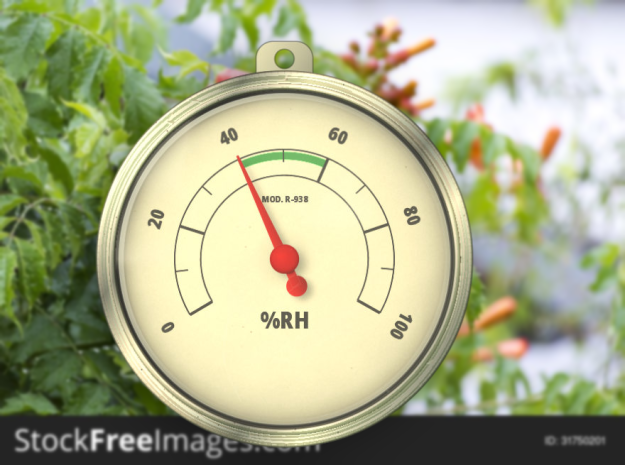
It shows 40 %
